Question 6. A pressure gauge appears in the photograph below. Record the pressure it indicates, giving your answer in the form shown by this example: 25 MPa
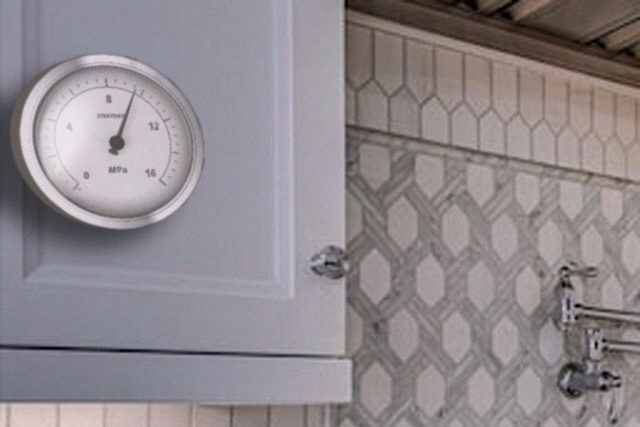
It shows 9.5 MPa
